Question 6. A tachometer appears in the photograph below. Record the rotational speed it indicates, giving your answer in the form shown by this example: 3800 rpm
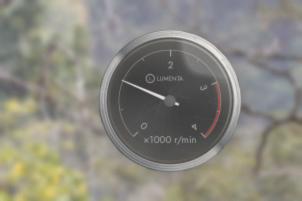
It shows 1000 rpm
